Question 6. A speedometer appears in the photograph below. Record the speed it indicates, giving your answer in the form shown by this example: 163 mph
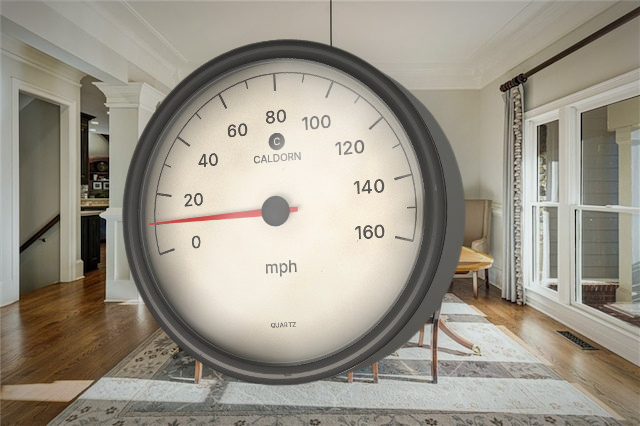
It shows 10 mph
